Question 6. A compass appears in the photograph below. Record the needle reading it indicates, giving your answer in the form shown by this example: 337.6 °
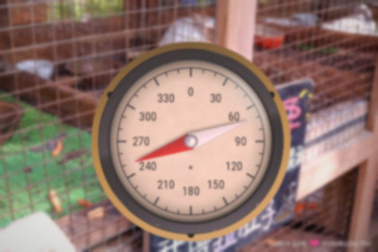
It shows 250 °
